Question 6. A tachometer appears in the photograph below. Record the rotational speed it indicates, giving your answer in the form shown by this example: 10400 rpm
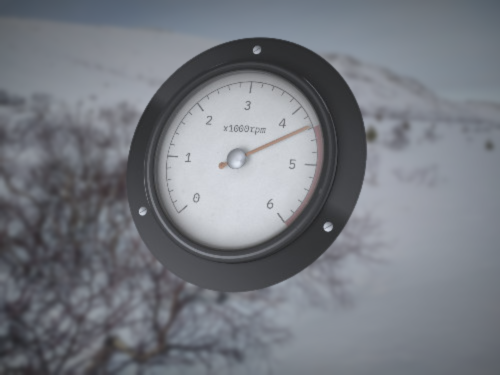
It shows 4400 rpm
